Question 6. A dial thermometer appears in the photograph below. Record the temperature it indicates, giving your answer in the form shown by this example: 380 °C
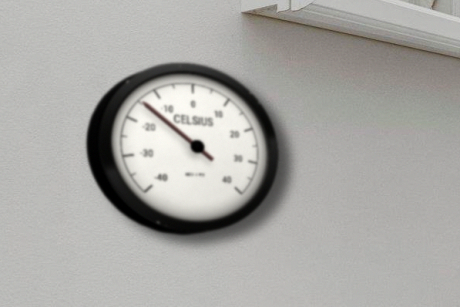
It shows -15 °C
